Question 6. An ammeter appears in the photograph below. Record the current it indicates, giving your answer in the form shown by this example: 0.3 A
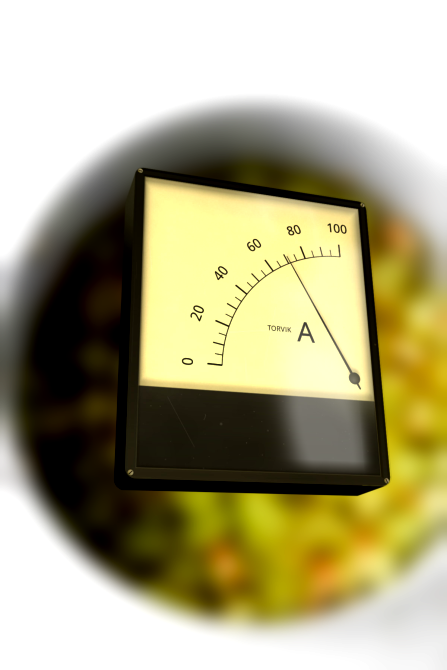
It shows 70 A
